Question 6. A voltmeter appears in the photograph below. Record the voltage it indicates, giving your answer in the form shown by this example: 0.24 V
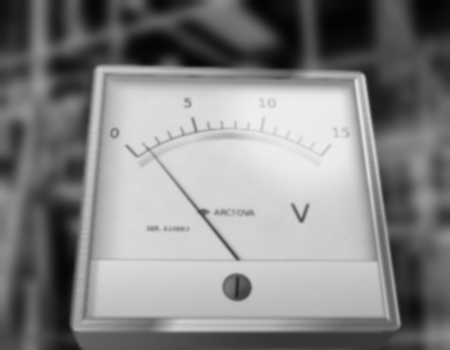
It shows 1 V
